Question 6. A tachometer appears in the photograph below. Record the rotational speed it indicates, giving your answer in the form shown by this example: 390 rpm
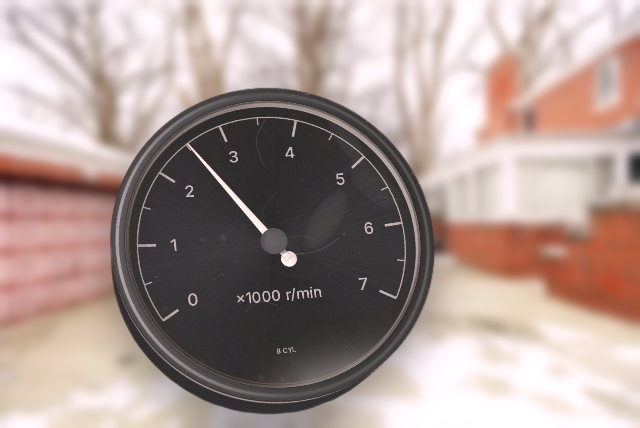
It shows 2500 rpm
